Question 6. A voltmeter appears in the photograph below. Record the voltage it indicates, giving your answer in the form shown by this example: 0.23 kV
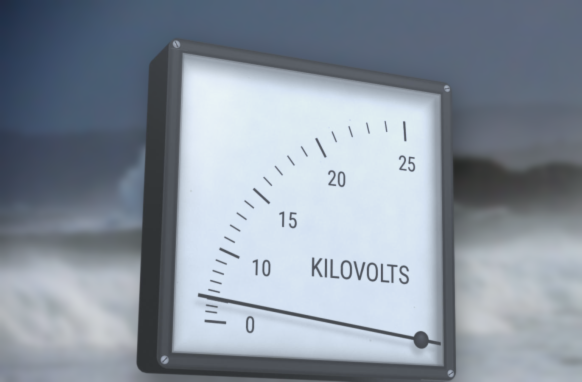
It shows 5 kV
